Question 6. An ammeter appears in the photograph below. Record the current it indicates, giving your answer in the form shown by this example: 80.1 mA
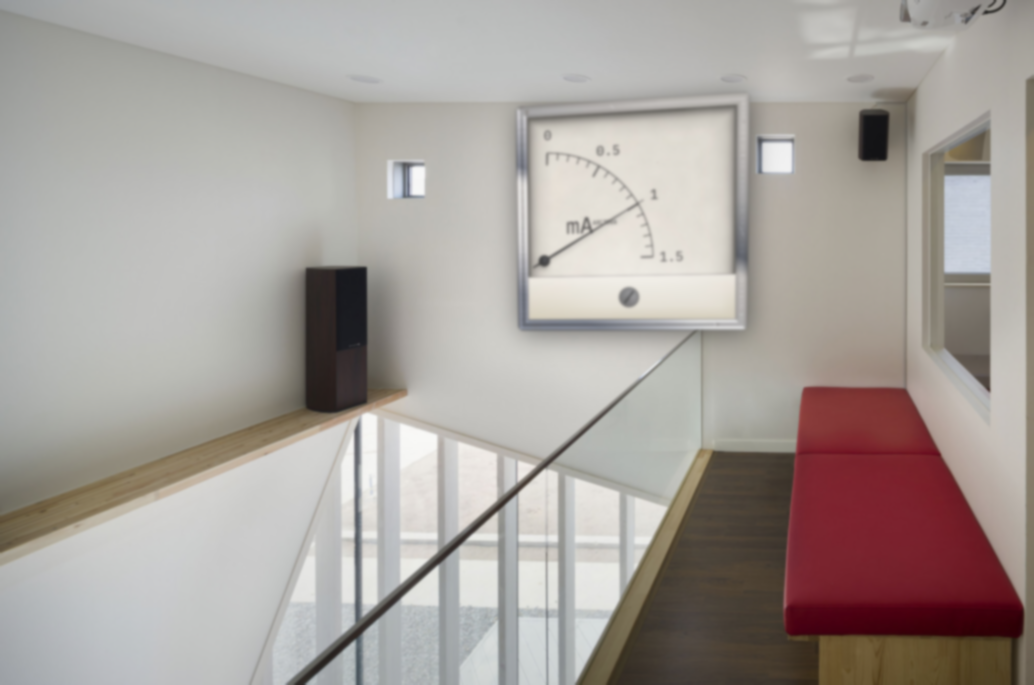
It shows 1 mA
